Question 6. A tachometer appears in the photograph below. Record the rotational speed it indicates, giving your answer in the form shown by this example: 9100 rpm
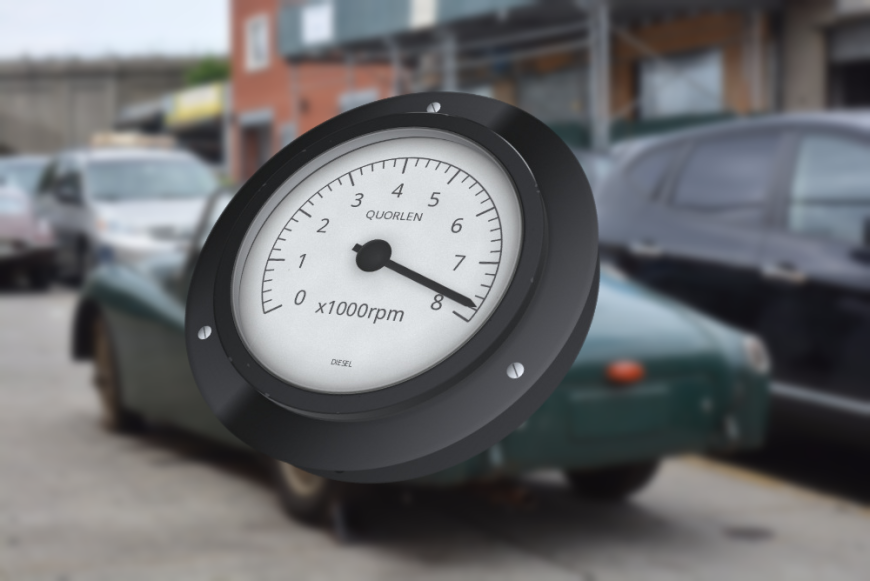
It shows 7800 rpm
